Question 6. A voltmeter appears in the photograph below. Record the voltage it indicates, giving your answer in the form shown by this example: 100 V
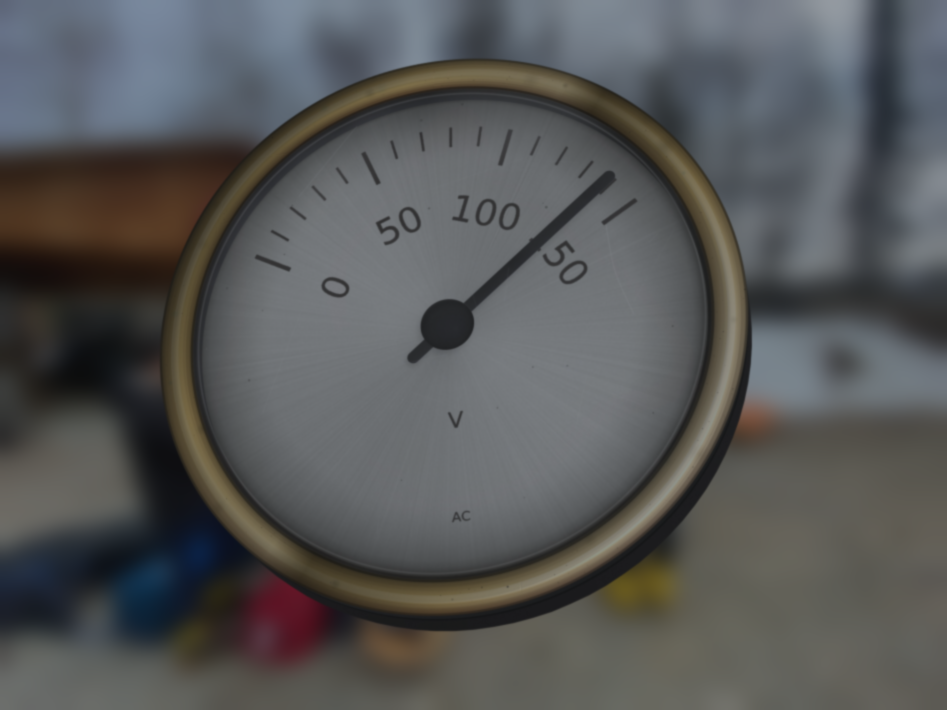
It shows 140 V
